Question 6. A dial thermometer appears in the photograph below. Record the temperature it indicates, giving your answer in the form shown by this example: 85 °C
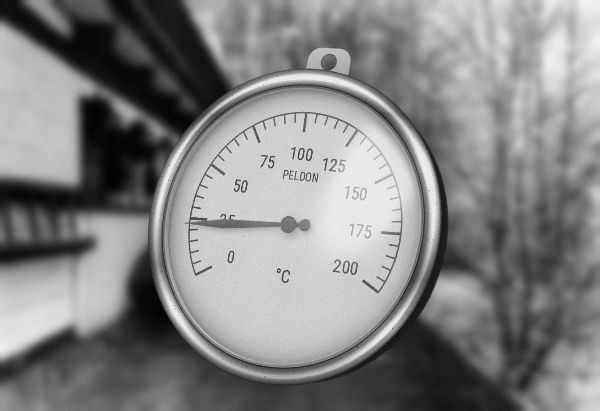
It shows 22.5 °C
